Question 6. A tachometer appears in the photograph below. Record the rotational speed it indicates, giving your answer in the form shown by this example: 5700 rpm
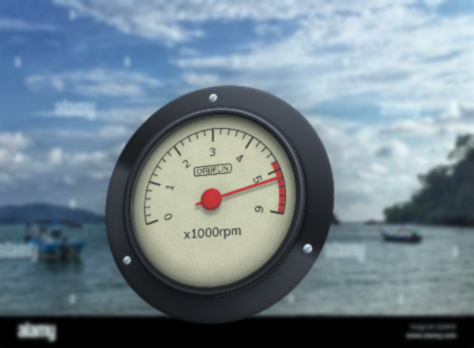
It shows 5200 rpm
